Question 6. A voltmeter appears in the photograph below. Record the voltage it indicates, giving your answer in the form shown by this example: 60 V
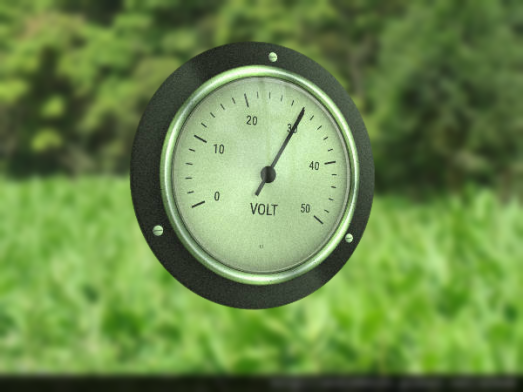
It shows 30 V
